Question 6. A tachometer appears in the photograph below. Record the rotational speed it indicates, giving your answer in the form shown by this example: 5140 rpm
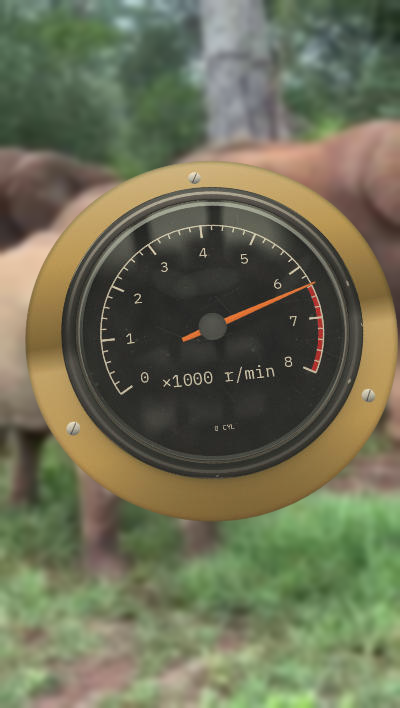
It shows 6400 rpm
